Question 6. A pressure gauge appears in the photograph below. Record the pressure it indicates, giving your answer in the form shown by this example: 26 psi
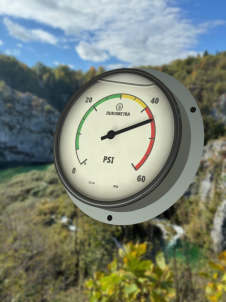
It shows 45 psi
